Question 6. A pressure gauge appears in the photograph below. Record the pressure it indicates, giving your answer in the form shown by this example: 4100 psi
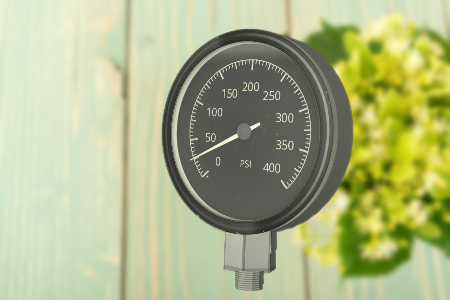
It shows 25 psi
